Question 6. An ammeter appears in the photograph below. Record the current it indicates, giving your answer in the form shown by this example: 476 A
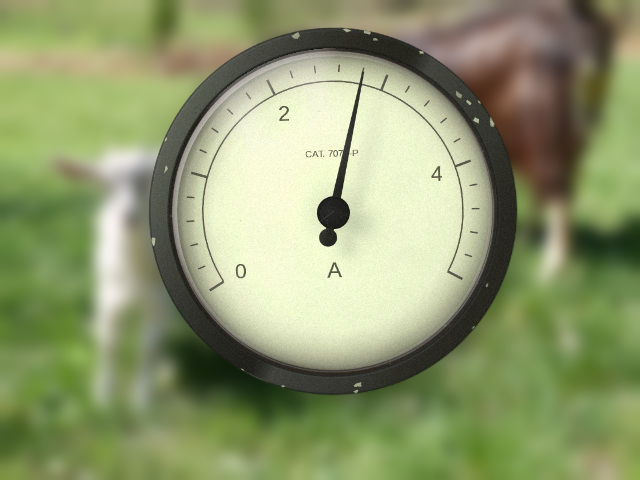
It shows 2.8 A
